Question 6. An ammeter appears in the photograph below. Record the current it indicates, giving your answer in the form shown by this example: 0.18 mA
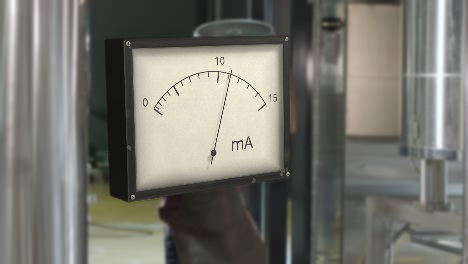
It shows 11 mA
